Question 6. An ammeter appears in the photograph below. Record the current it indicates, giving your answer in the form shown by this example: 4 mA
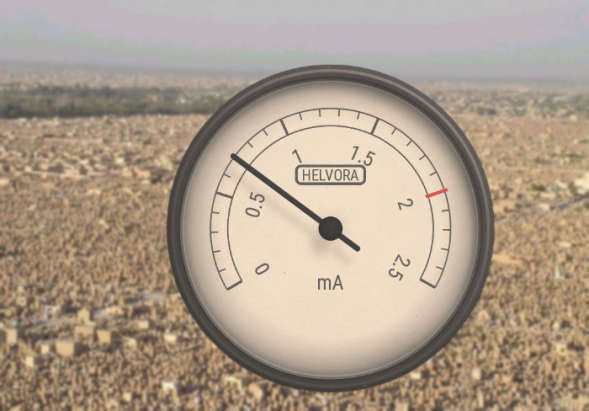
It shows 0.7 mA
